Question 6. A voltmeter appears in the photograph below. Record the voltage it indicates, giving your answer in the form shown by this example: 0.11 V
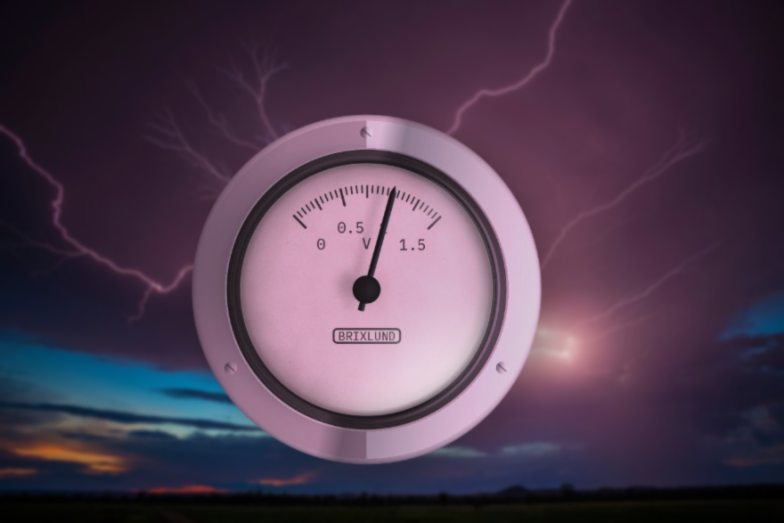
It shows 1 V
